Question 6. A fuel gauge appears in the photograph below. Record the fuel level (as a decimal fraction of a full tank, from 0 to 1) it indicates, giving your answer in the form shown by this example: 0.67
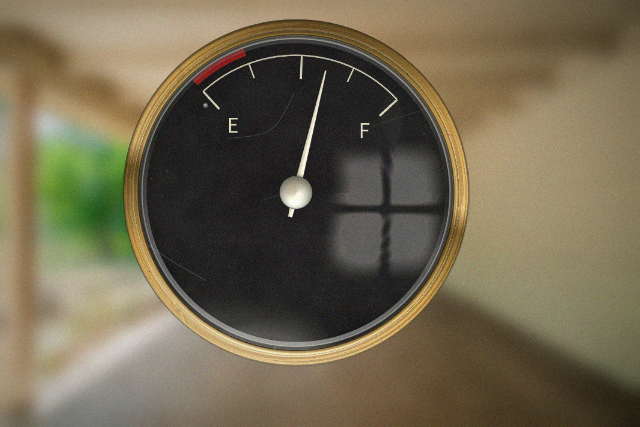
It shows 0.625
